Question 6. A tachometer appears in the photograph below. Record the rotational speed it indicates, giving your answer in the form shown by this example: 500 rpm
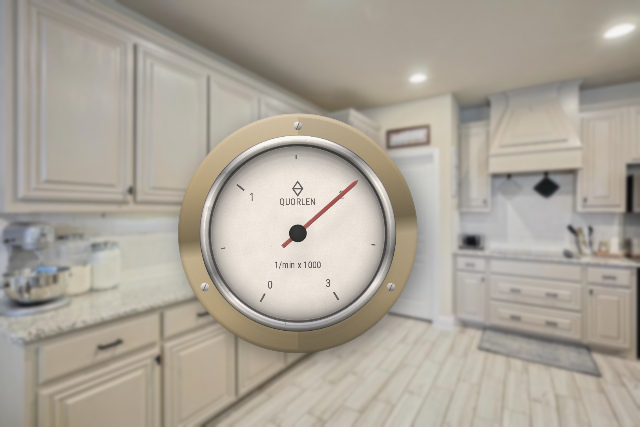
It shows 2000 rpm
